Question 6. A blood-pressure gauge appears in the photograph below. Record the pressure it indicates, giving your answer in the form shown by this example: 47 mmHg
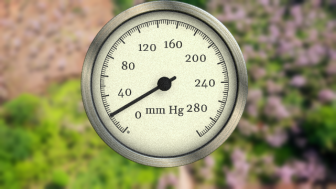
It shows 20 mmHg
